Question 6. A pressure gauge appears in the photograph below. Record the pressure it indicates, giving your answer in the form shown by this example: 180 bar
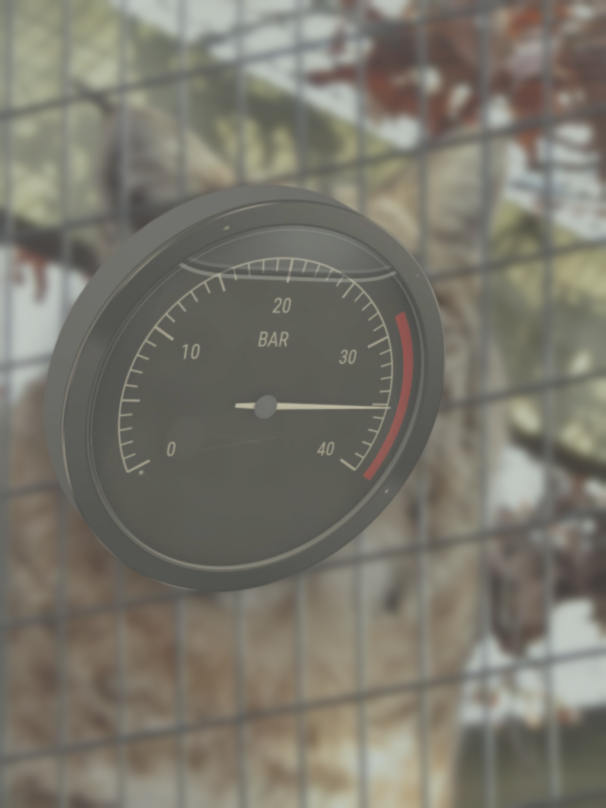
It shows 35 bar
